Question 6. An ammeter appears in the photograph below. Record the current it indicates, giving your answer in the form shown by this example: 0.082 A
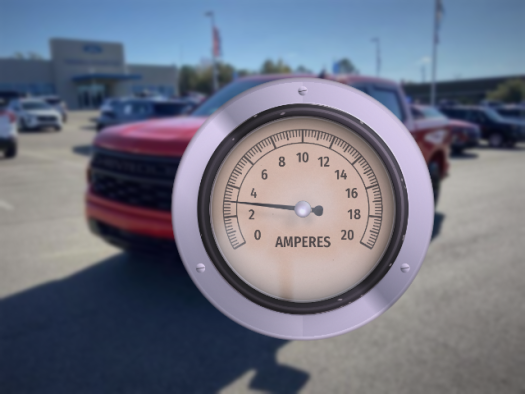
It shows 3 A
